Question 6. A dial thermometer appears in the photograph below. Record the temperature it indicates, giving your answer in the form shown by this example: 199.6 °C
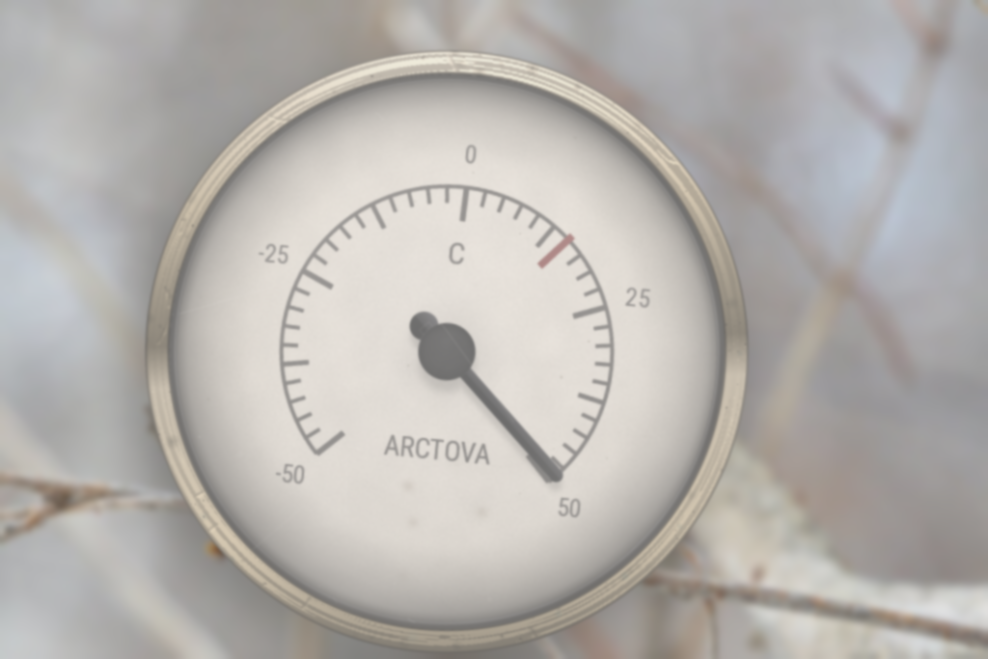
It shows 48.75 °C
